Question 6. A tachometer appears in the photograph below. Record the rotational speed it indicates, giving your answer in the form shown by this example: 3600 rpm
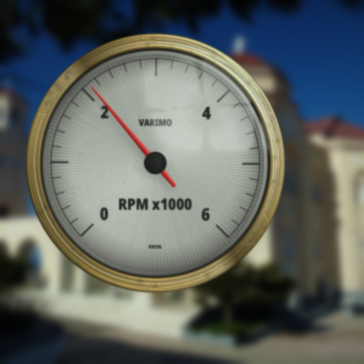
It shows 2100 rpm
